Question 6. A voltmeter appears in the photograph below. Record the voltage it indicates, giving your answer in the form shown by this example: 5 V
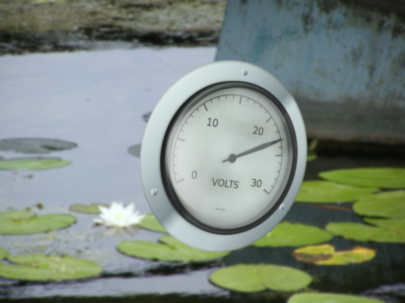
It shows 23 V
